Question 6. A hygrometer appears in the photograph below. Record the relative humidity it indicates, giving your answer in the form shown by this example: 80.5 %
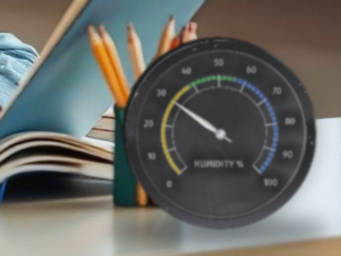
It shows 30 %
